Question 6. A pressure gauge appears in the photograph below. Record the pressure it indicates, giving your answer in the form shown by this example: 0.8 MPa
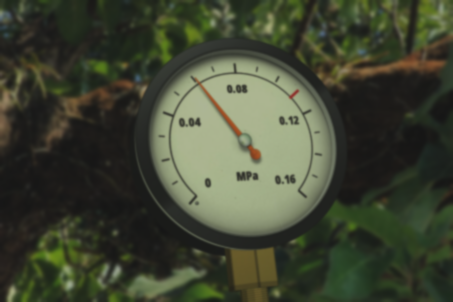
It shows 0.06 MPa
